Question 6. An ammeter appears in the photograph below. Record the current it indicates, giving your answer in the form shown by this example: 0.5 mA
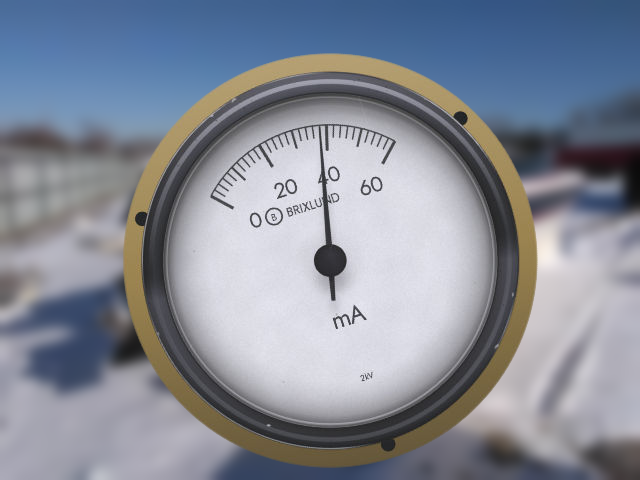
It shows 38 mA
